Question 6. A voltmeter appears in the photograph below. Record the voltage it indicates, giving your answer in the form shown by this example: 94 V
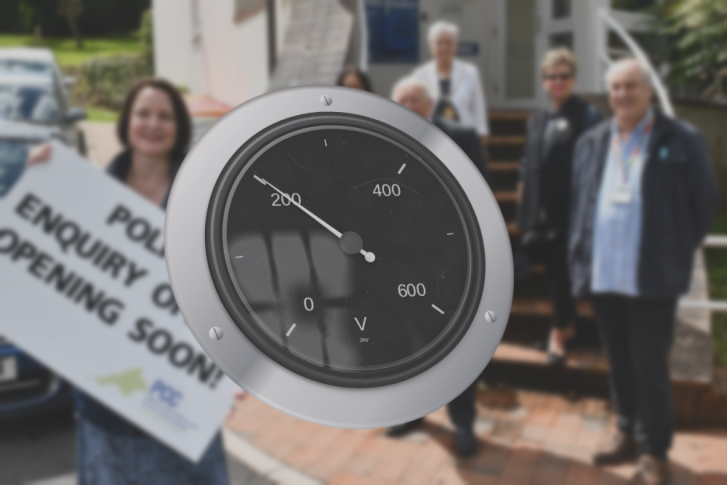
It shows 200 V
